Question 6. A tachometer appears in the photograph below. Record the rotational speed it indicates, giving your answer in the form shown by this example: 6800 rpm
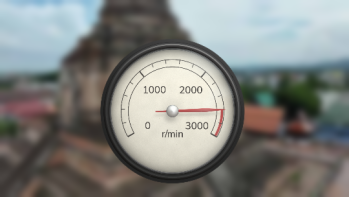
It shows 2600 rpm
